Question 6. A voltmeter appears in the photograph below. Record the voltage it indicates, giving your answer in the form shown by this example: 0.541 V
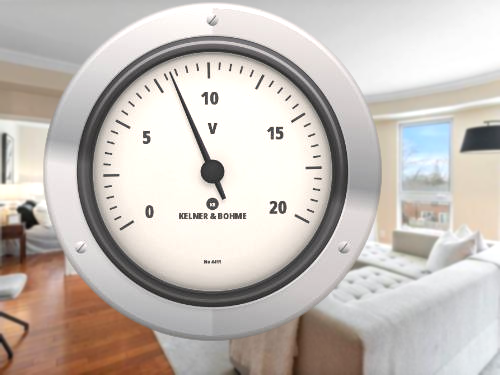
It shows 8.25 V
